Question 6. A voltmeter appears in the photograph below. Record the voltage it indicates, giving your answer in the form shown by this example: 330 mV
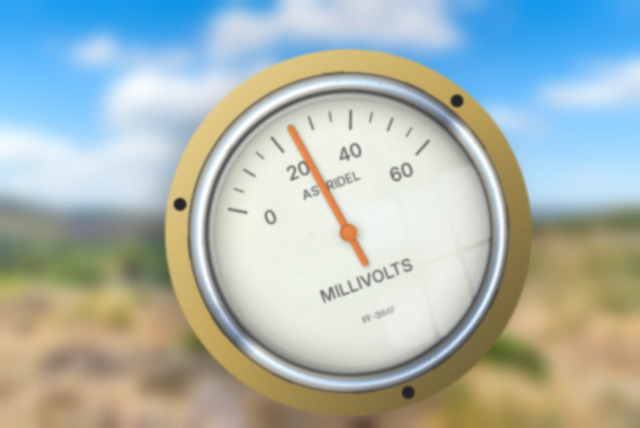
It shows 25 mV
